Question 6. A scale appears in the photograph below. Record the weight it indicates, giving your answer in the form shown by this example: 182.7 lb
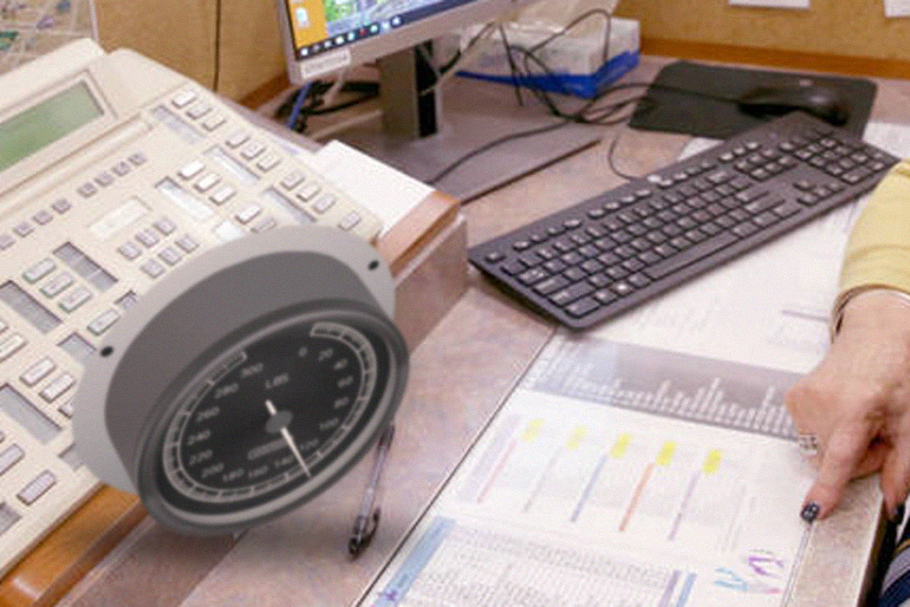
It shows 130 lb
